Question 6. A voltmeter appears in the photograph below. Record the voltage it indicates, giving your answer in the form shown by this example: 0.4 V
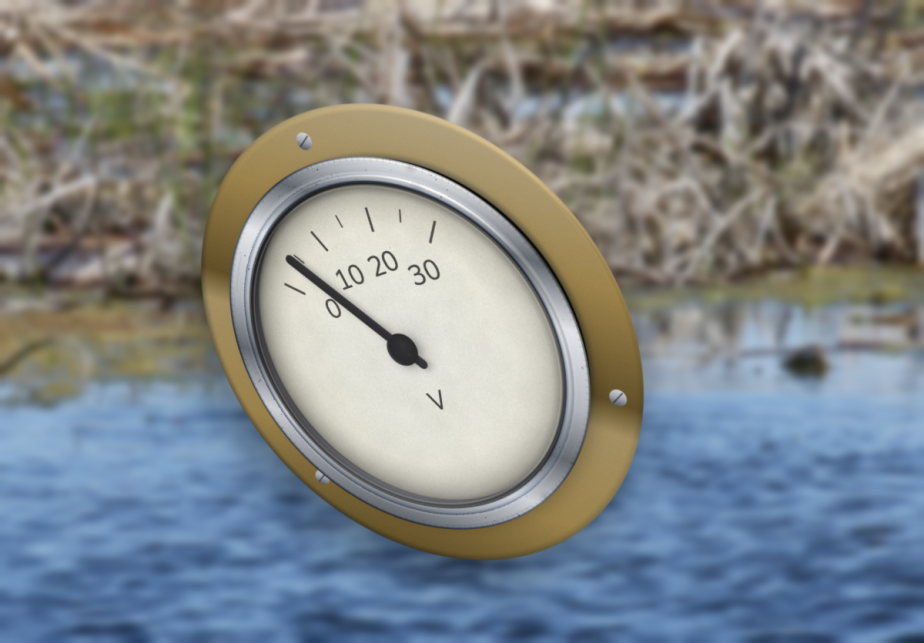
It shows 5 V
